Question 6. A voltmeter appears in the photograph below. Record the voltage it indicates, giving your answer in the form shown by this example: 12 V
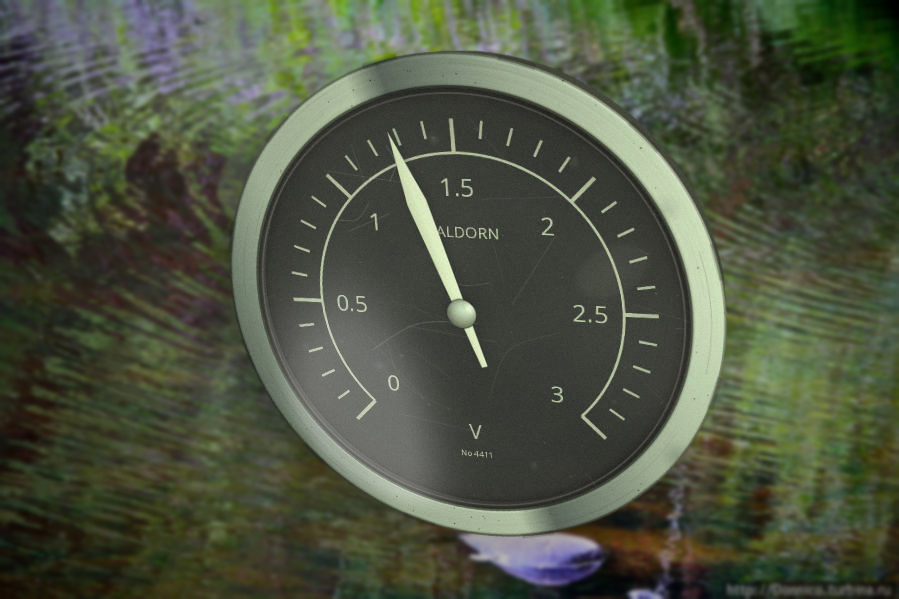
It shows 1.3 V
